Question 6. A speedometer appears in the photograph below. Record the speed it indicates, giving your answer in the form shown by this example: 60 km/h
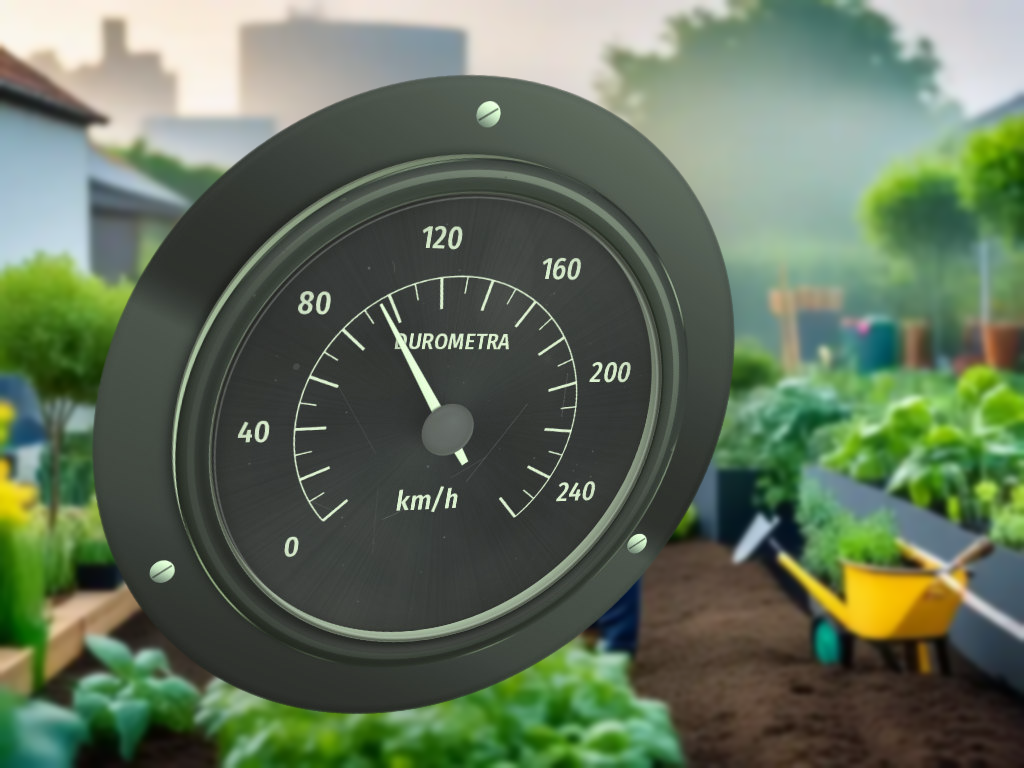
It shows 95 km/h
